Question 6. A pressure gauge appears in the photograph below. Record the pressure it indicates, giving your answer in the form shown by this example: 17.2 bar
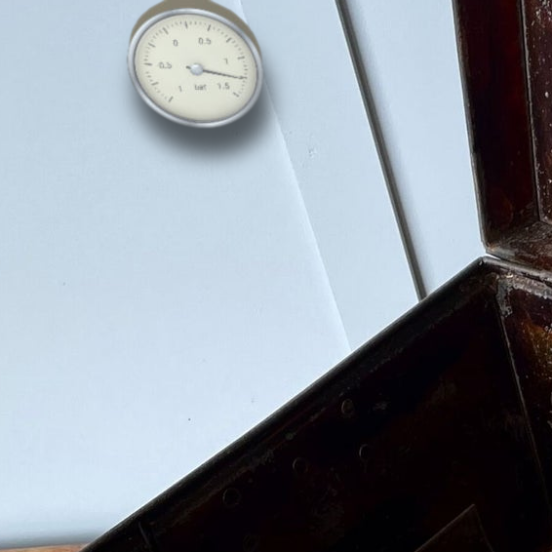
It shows 1.25 bar
